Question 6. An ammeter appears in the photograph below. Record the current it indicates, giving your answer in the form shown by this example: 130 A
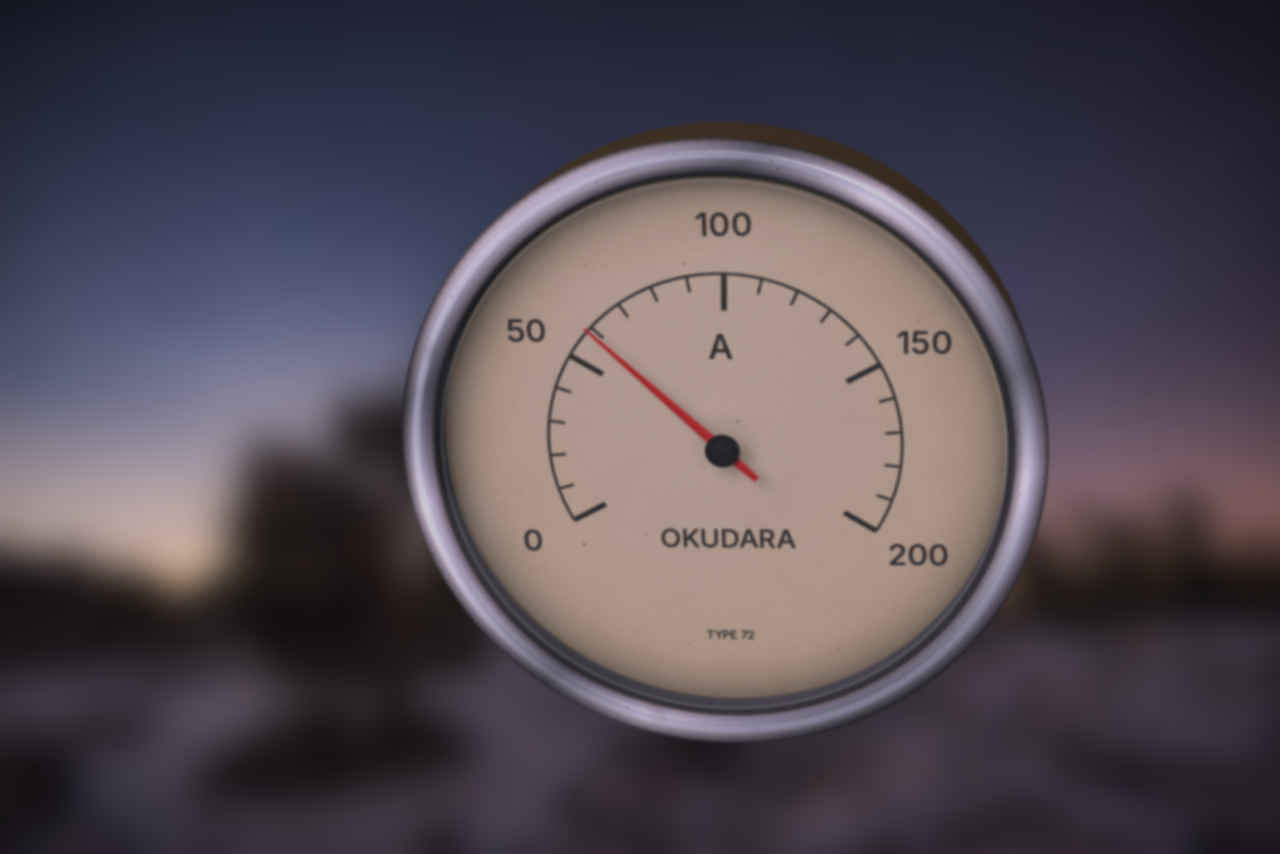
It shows 60 A
